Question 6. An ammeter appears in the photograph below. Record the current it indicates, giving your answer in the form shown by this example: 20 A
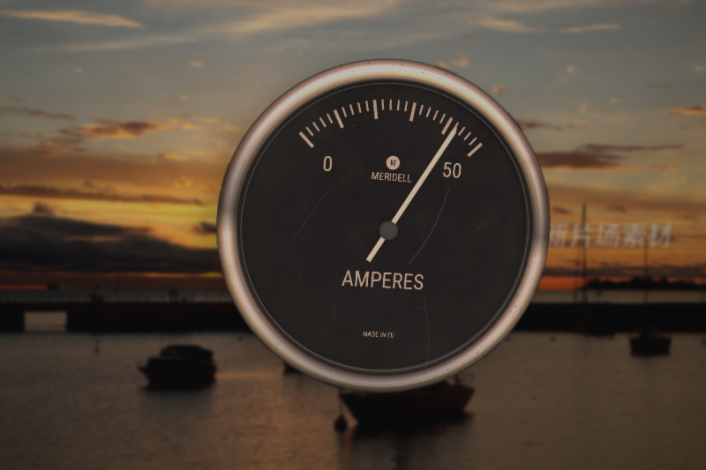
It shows 42 A
